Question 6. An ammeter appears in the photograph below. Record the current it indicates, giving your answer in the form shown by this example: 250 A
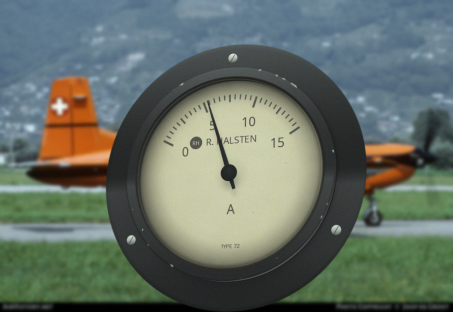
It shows 5.5 A
